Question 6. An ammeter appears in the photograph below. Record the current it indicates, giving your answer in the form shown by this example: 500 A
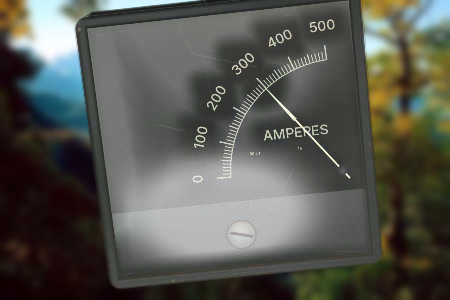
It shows 300 A
